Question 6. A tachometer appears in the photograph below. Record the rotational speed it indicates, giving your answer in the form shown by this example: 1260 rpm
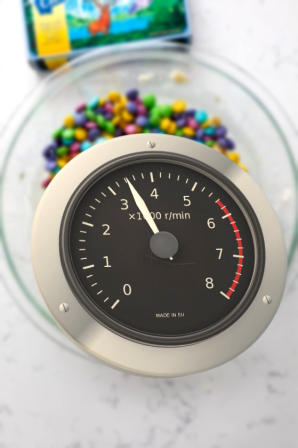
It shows 3400 rpm
